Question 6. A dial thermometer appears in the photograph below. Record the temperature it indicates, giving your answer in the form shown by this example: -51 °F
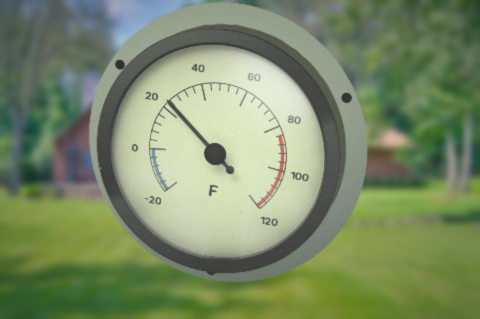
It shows 24 °F
